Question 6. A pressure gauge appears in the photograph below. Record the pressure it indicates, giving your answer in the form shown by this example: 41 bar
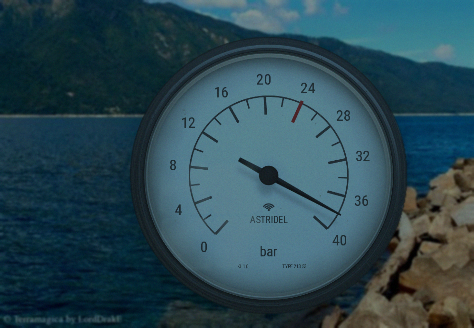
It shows 38 bar
